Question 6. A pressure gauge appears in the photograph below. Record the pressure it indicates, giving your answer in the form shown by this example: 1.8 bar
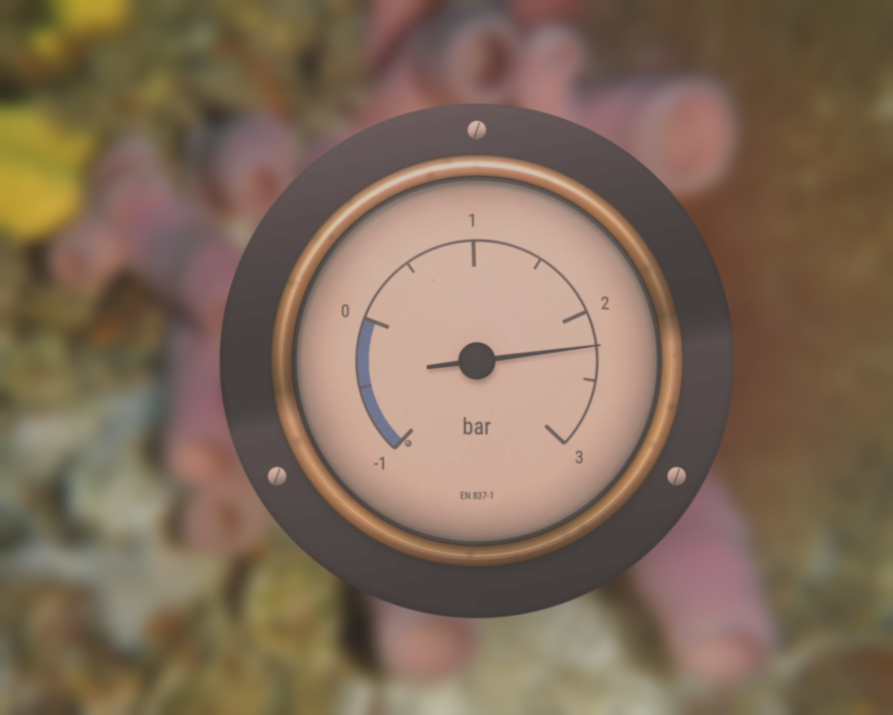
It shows 2.25 bar
